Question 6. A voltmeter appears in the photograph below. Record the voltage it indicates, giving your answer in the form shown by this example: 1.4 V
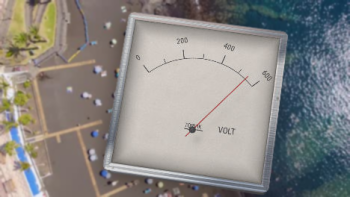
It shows 550 V
